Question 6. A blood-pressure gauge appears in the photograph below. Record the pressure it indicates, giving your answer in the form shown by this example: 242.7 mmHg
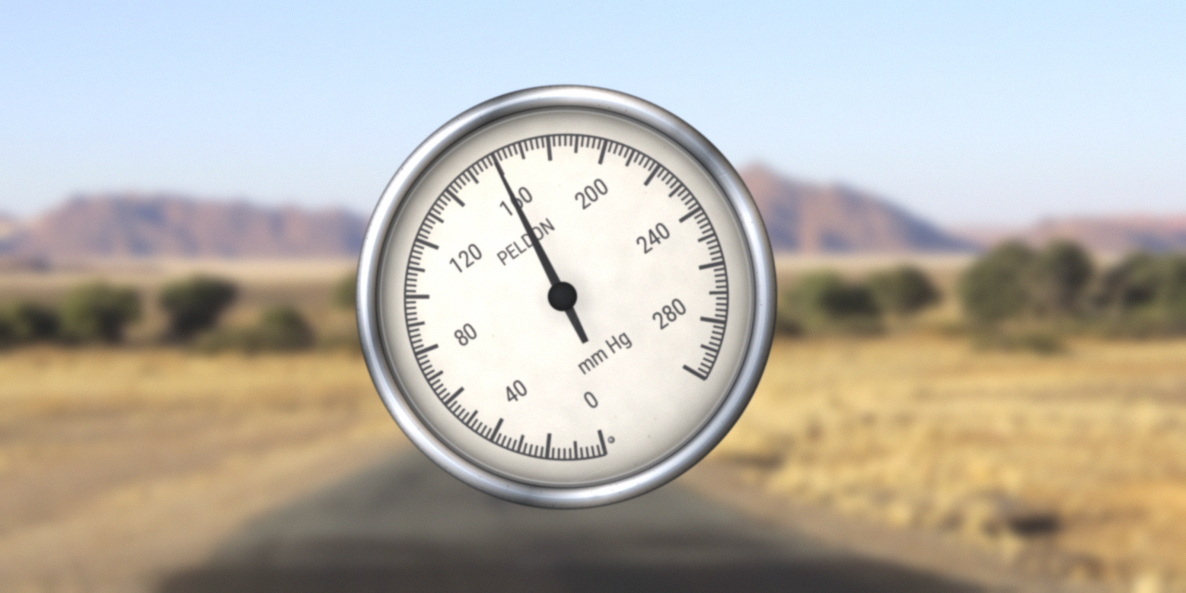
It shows 160 mmHg
